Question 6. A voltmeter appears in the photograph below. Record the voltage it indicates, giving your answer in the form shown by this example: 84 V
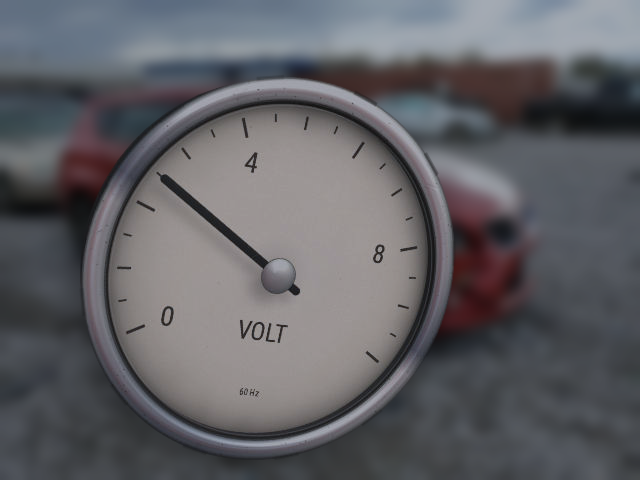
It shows 2.5 V
